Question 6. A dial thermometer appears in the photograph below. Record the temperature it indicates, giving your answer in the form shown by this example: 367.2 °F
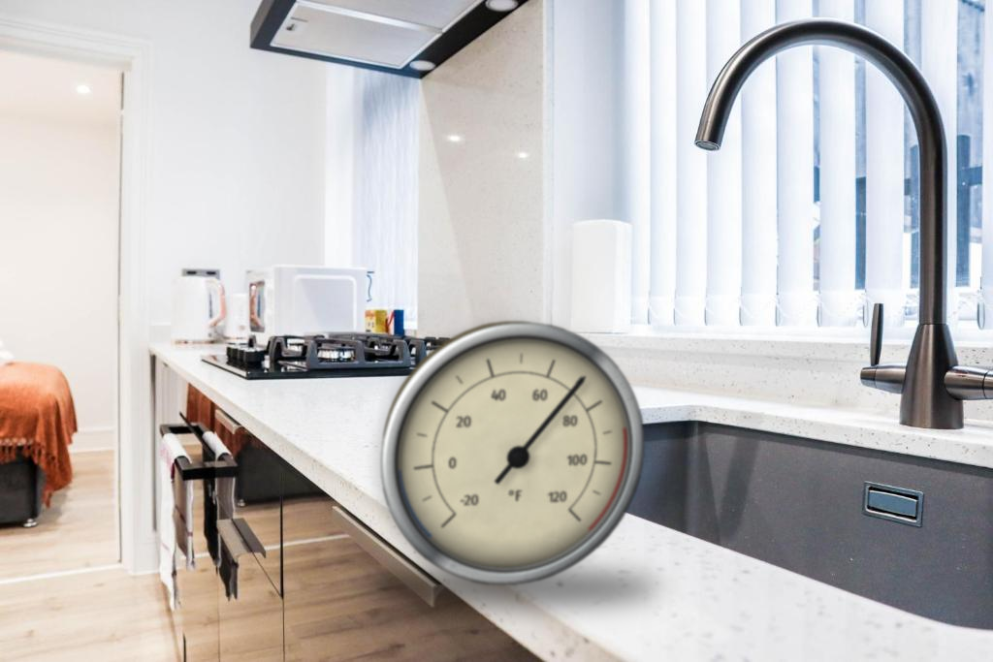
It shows 70 °F
